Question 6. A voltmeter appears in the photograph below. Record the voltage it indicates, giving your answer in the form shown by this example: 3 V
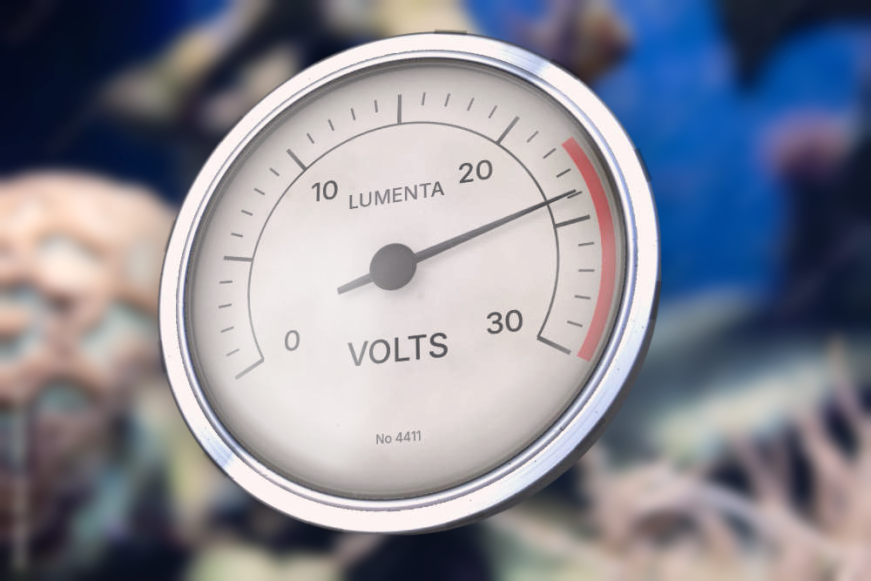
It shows 24 V
